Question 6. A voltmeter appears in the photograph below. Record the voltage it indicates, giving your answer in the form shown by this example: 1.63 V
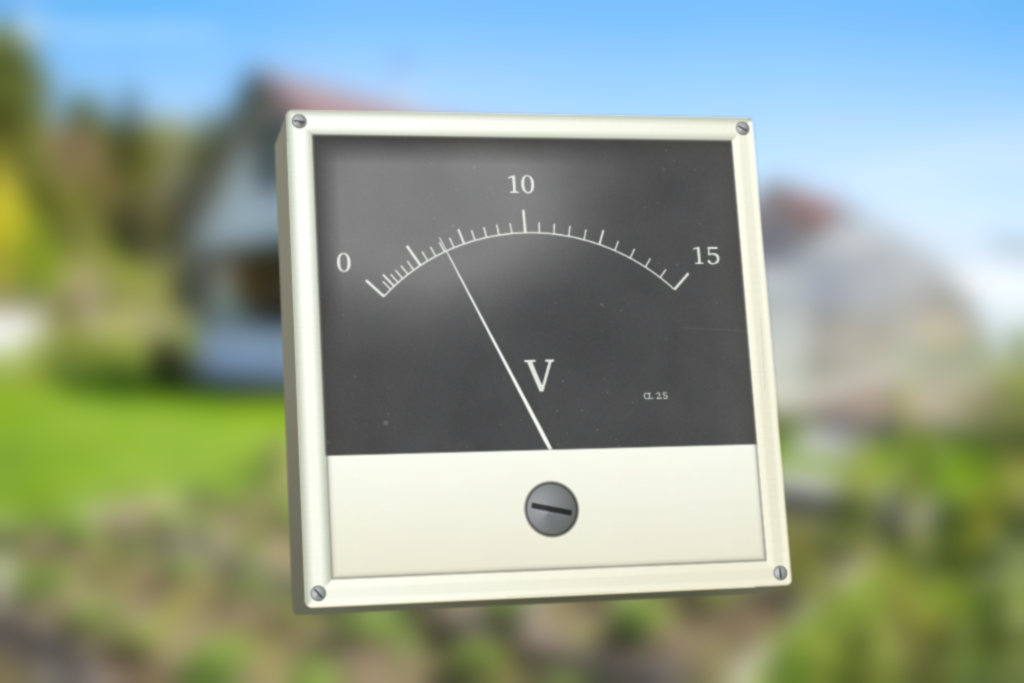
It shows 6.5 V
